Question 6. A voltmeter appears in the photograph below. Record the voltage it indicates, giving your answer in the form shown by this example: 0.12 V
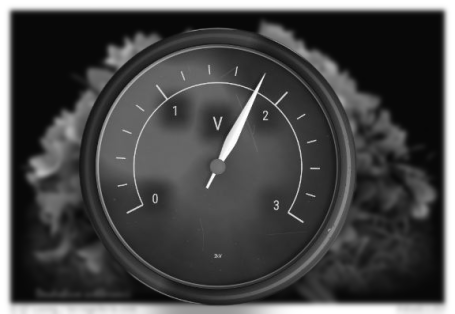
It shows 1.8 V
